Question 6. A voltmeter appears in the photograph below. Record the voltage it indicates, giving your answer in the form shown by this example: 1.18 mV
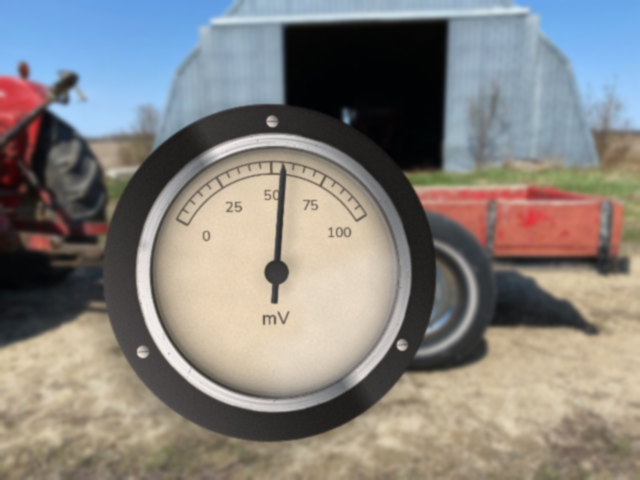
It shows 55 mV
